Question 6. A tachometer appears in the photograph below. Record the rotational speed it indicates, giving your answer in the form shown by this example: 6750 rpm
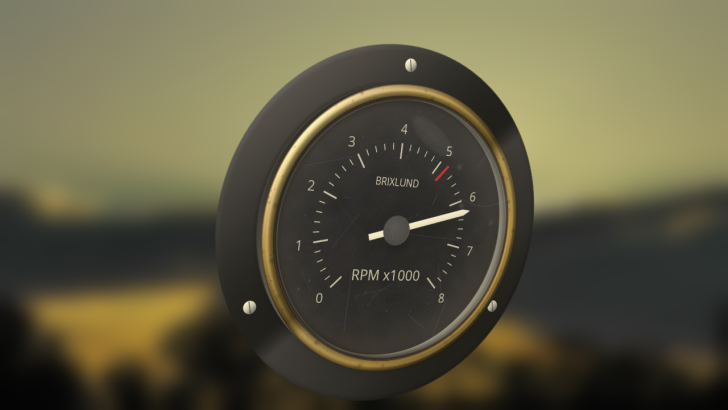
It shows 6200 rpm
